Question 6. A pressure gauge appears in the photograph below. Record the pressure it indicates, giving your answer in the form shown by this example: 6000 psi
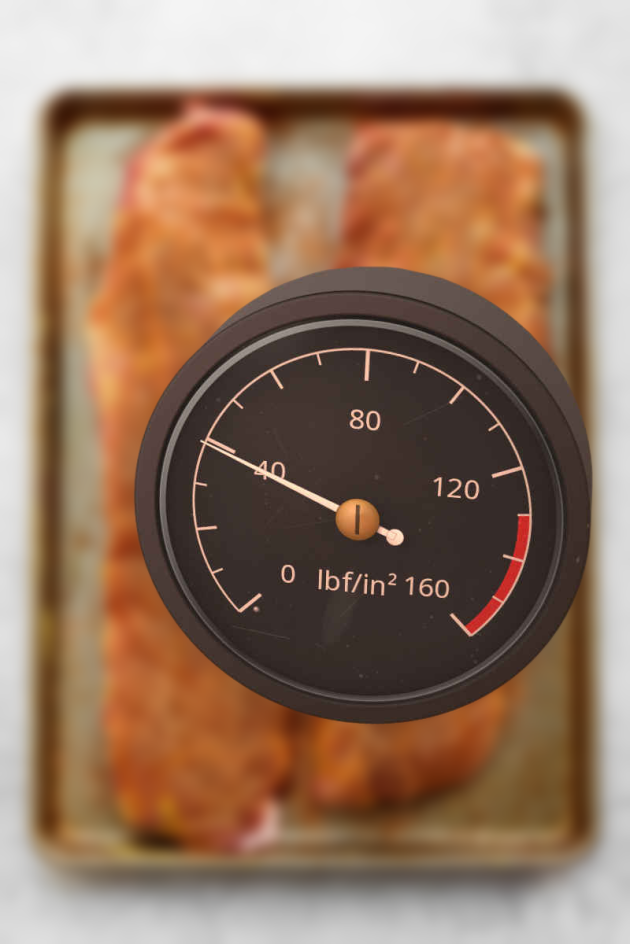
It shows 40 psi
